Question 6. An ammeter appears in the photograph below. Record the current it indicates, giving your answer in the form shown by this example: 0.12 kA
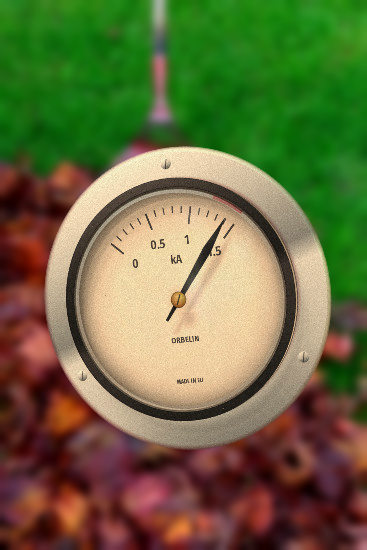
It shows 1.4 kA
